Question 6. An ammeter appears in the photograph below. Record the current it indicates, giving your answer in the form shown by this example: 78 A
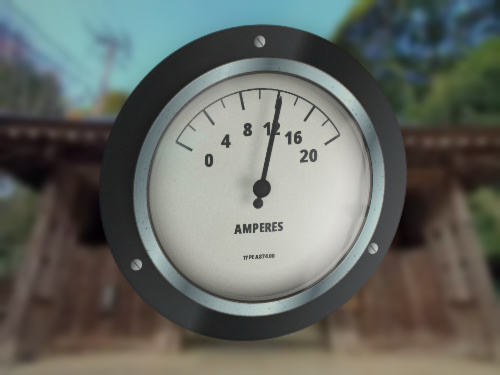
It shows 12 A
